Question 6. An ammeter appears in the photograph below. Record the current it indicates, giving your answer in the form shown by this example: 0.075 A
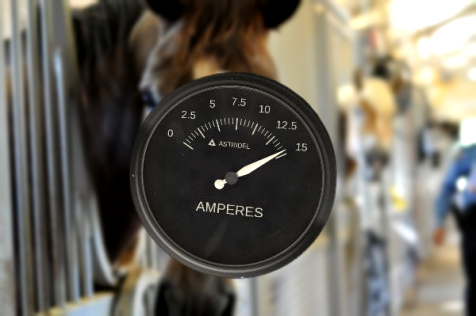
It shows 14.5 A
